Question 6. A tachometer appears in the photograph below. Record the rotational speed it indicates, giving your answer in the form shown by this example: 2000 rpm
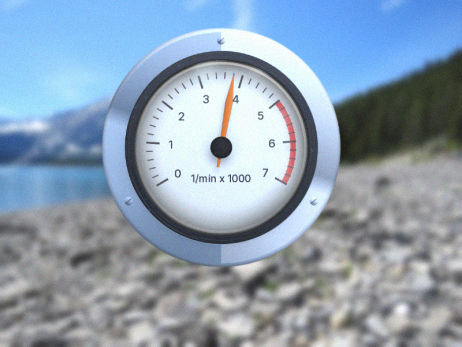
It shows 3800 rpm
